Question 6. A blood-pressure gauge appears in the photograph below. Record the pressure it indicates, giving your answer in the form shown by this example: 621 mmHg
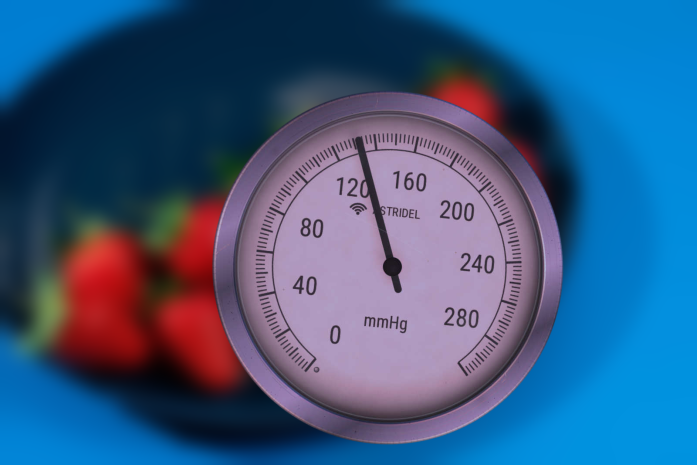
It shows 132 mmHg
